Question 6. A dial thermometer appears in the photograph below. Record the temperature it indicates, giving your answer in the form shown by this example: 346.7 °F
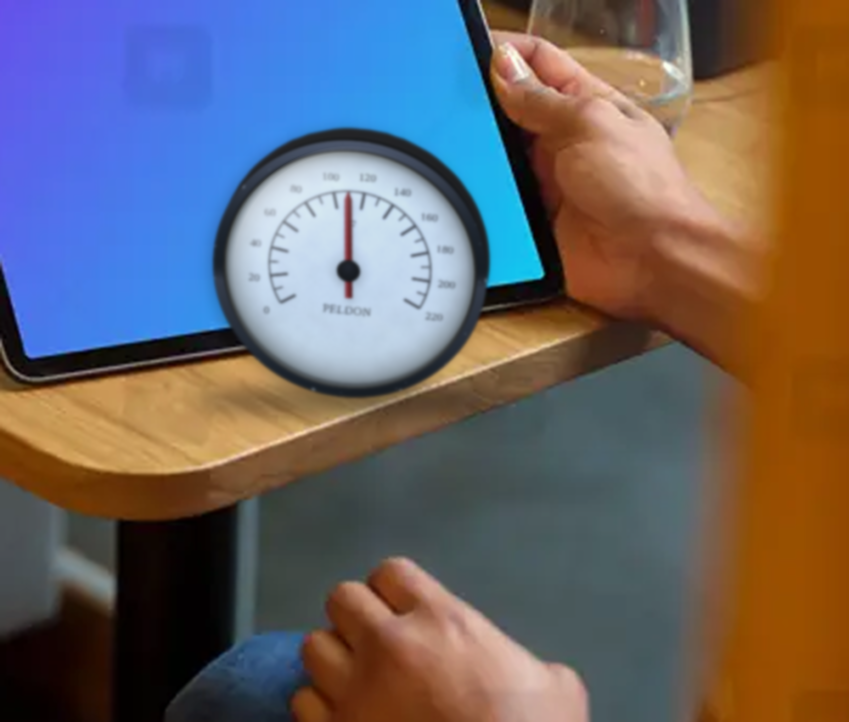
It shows 110 °F
